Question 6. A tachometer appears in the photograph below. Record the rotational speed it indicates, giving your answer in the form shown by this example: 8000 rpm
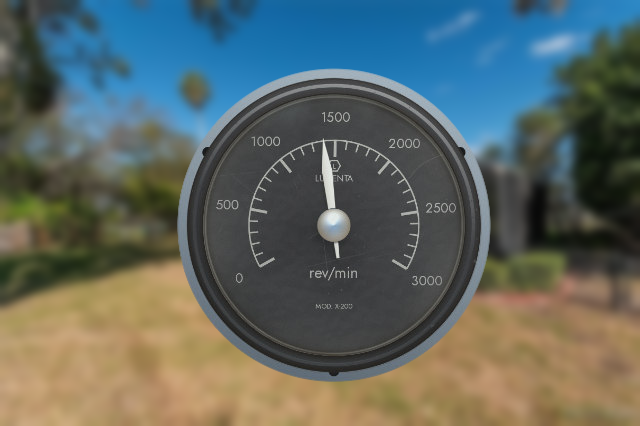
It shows 1400 rpm
